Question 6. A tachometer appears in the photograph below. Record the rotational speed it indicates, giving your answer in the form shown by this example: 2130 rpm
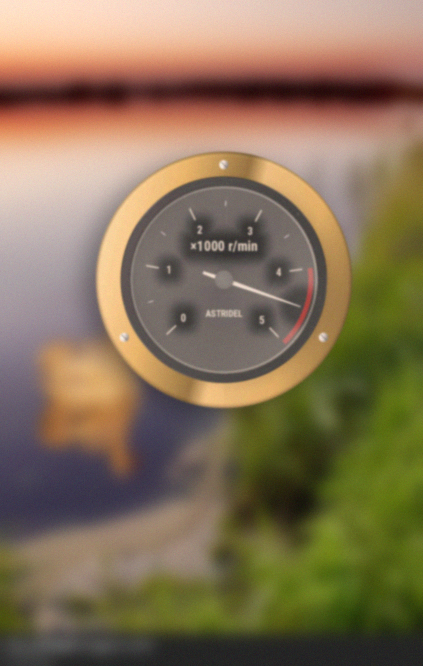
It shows 4500 rpm
